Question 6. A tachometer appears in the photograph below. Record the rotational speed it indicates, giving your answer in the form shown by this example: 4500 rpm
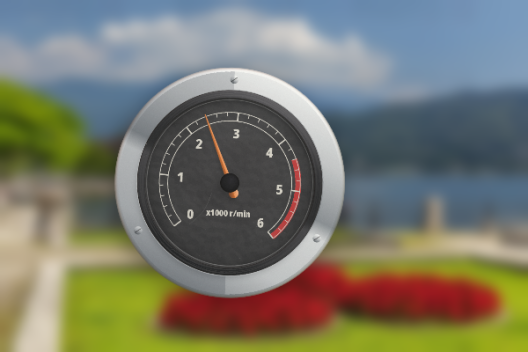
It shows 2400 rpm
